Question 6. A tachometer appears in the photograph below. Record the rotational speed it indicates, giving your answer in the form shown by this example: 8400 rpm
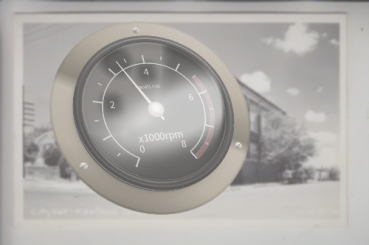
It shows 3250 rpm
